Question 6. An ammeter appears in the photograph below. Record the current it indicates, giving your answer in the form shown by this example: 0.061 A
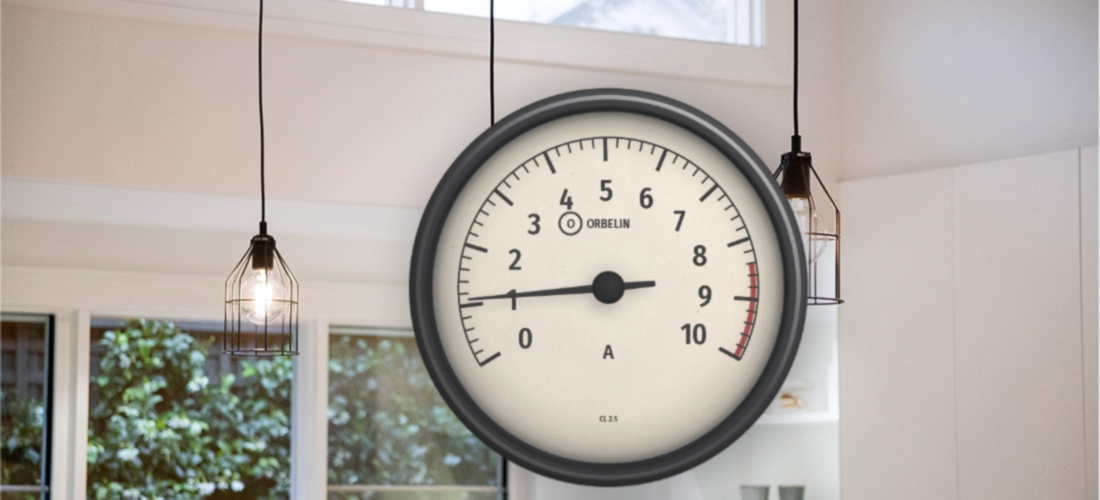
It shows 1.1 A
